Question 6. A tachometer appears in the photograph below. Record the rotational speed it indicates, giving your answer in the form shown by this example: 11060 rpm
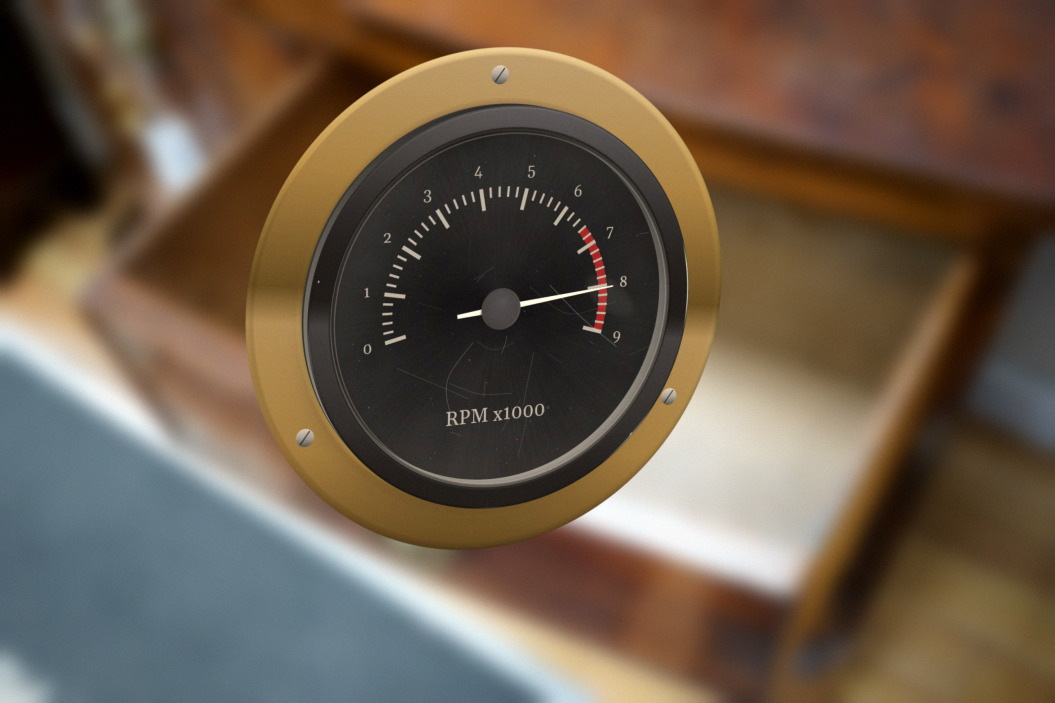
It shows 8000 rpm
